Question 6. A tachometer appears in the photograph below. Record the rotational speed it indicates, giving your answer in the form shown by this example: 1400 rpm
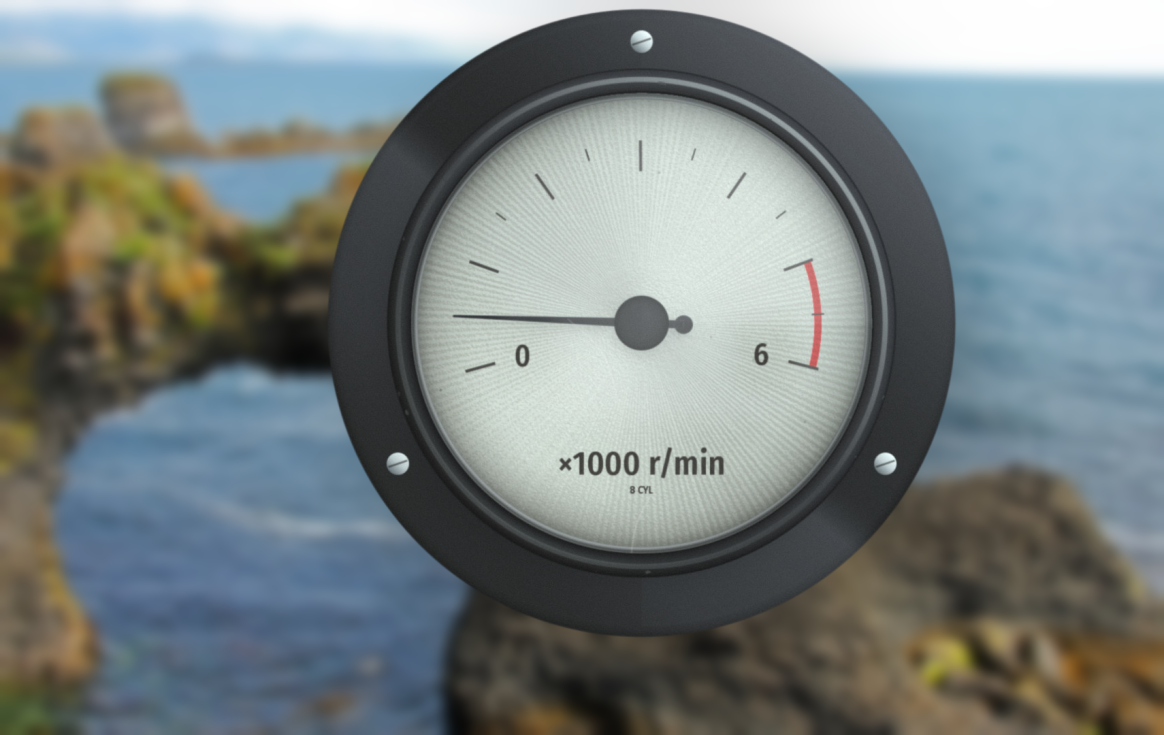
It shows 500 rpm
